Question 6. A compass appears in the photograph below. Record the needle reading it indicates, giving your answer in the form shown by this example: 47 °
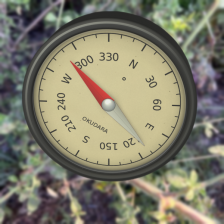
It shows 290 °
